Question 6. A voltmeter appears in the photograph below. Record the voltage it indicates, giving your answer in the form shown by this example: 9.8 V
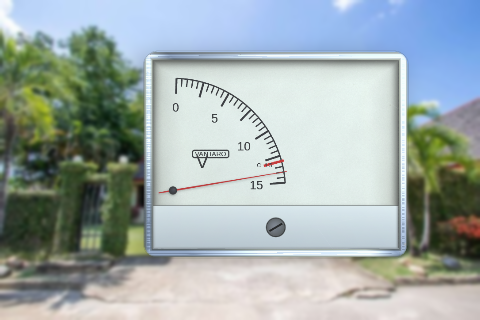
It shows 14 V
